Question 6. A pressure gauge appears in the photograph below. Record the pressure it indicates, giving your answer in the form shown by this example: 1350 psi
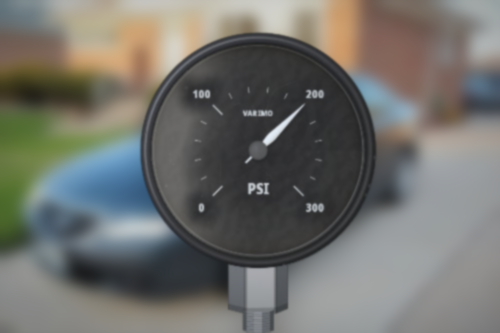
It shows 200 psi
